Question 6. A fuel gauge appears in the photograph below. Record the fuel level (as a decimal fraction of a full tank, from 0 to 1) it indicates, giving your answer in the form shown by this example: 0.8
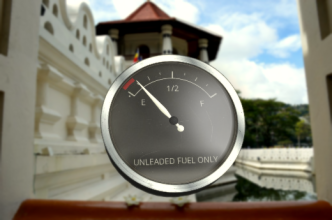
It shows 0.125
